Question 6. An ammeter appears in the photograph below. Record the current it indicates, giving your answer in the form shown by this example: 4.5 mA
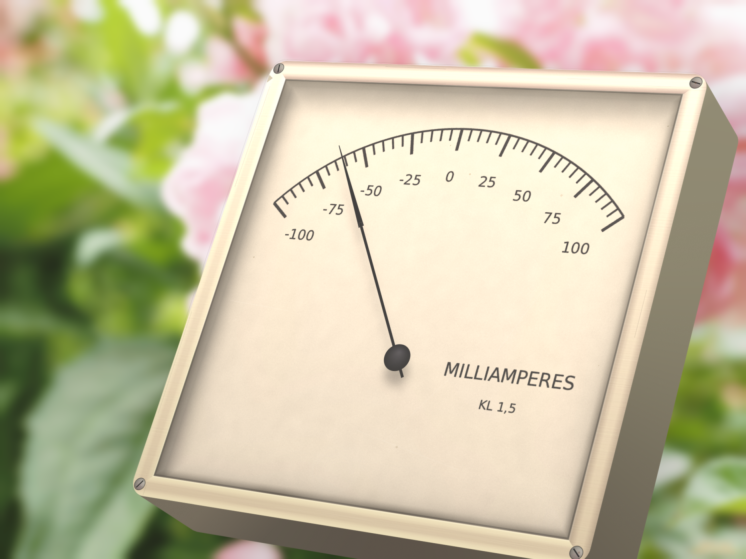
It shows -60 mA
